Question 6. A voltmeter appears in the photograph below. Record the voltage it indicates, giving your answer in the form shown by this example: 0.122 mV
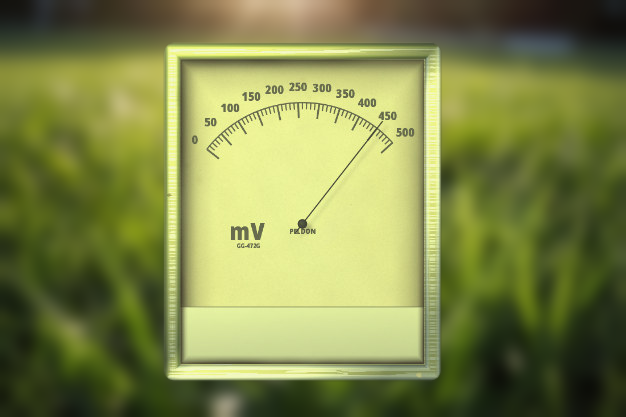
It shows 450 mV
